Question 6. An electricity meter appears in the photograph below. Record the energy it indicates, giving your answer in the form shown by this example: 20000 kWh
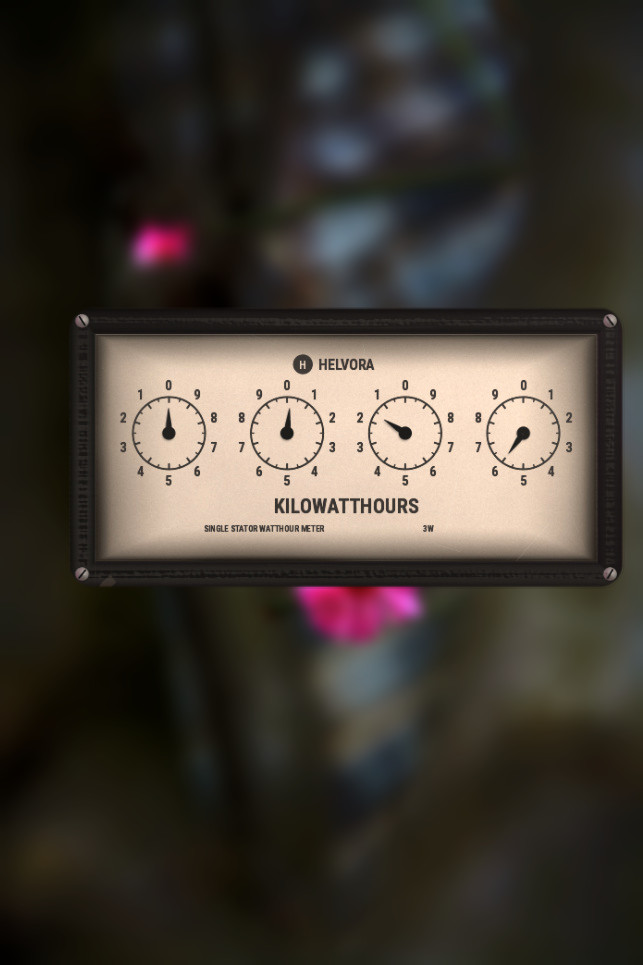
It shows 16 kWh
